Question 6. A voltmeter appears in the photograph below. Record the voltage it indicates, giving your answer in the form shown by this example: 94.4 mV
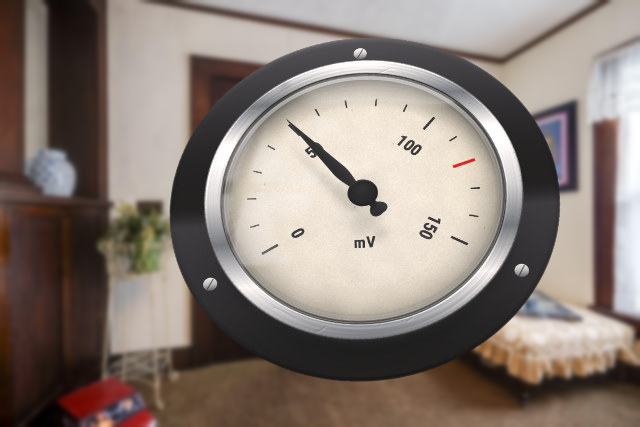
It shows 50 mV
